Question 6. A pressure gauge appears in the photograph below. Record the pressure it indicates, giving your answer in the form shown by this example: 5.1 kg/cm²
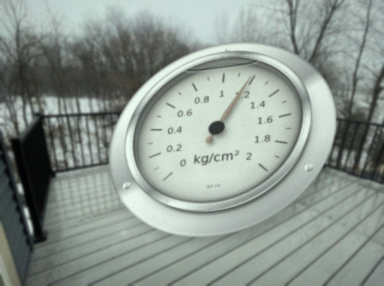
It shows 1.2 kg/cm²
